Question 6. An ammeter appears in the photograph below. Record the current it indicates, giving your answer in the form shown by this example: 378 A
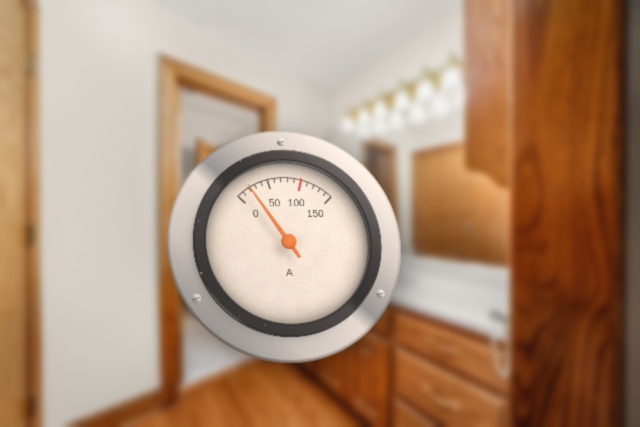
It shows 20 A
